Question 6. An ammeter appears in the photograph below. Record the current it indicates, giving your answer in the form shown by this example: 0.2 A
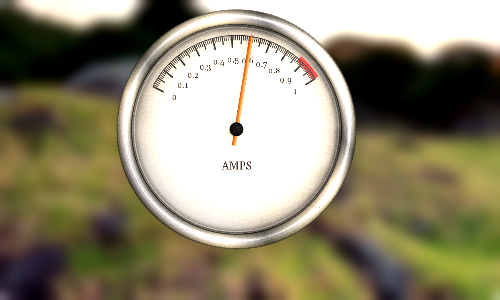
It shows 0.6 A
